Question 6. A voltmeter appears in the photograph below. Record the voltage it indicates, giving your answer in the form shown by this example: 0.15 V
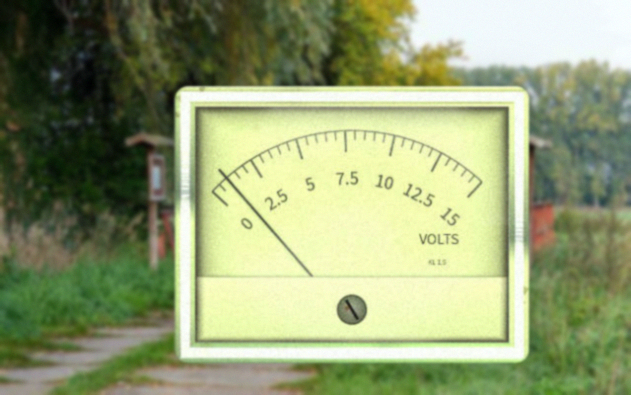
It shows 1 V
